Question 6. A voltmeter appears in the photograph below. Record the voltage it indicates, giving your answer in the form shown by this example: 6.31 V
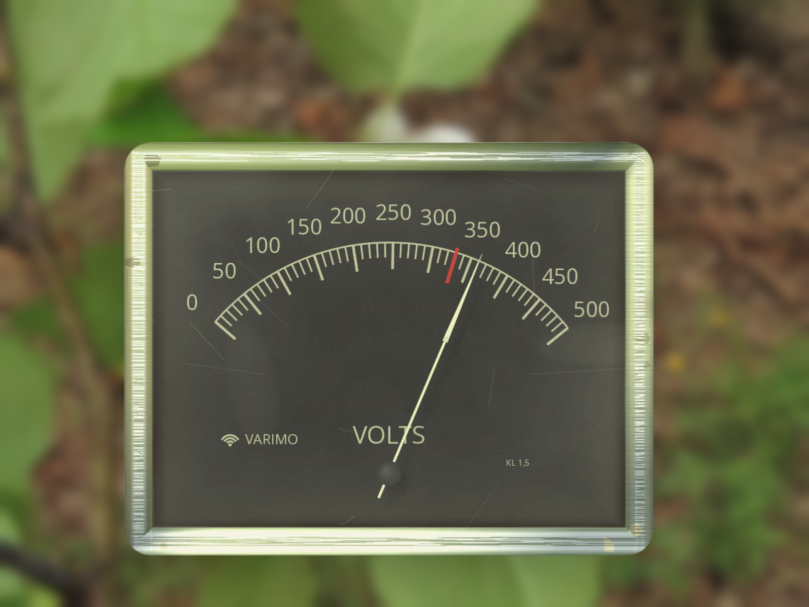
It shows 360 V
